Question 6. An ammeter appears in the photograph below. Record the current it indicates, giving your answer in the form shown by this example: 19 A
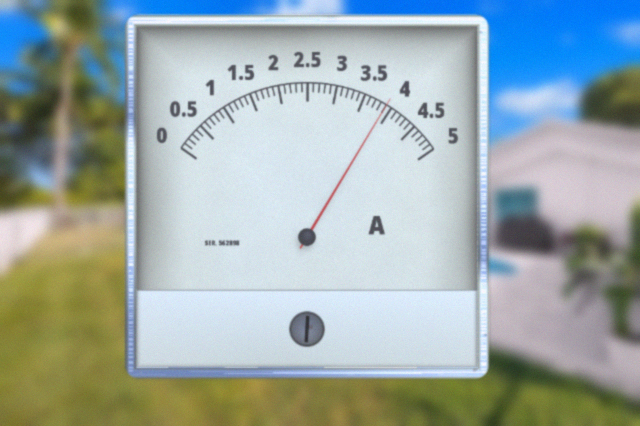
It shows 3.9 A
